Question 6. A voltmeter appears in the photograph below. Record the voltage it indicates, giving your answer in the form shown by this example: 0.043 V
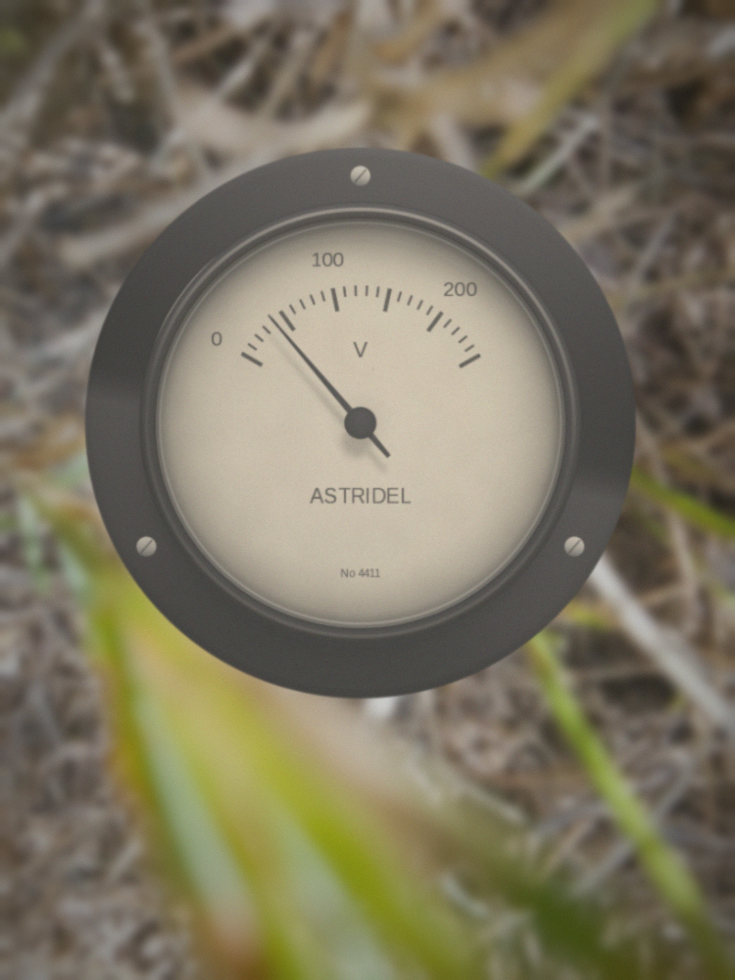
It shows 40 V
